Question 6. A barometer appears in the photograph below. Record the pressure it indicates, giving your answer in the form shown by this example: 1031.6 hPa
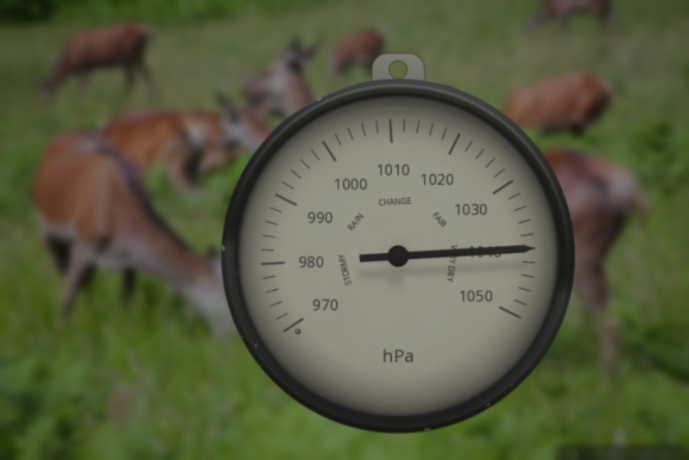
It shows 1040 hPa
